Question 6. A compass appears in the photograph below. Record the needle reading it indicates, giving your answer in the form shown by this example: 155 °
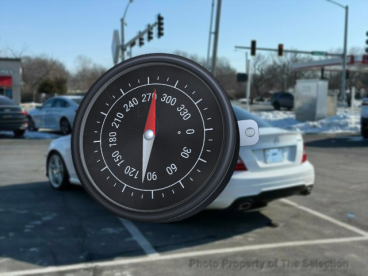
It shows 280 °
